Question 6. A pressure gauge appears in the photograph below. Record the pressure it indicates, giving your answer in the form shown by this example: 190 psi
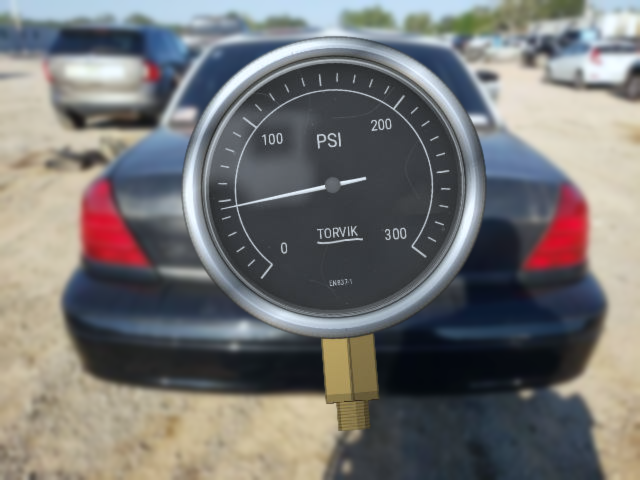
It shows 45 psi
